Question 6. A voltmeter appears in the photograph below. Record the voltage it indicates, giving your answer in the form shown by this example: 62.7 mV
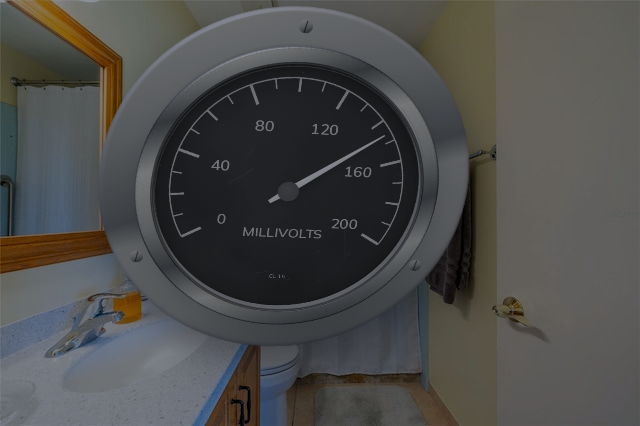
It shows 145 mV
